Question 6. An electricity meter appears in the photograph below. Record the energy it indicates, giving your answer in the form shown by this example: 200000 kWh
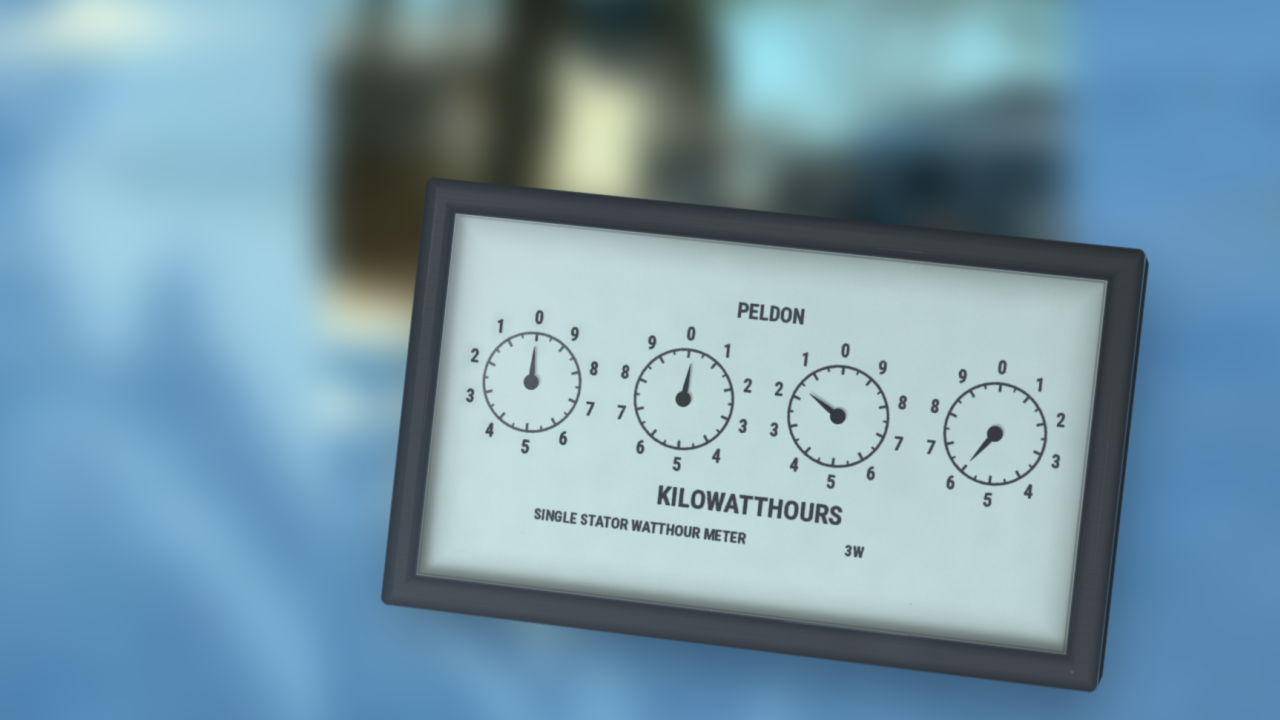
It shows 16 kWh
